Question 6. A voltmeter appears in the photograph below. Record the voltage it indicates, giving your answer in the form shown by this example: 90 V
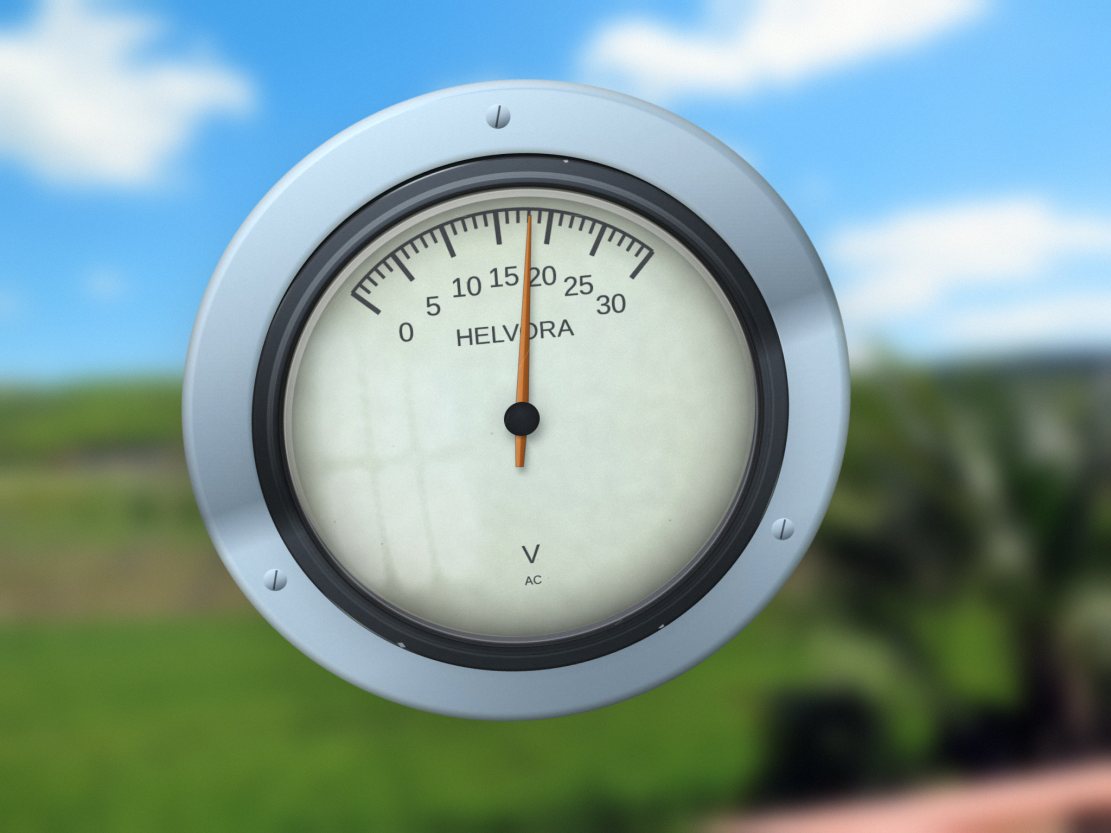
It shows 18 V
